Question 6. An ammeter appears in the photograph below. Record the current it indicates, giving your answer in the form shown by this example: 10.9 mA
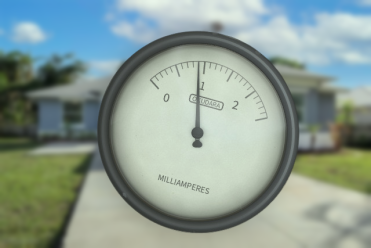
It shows 0.9 mA
